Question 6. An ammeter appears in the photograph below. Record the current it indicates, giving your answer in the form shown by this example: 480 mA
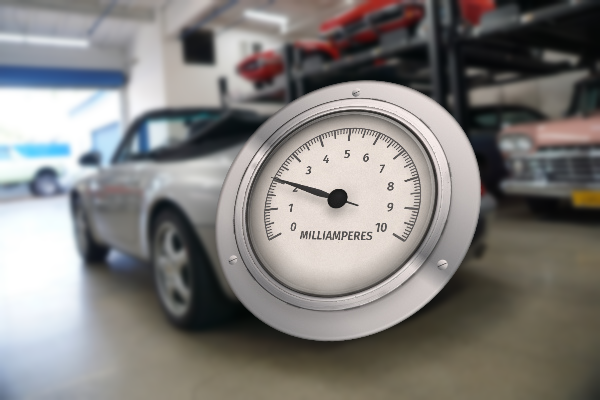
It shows 2 mA
